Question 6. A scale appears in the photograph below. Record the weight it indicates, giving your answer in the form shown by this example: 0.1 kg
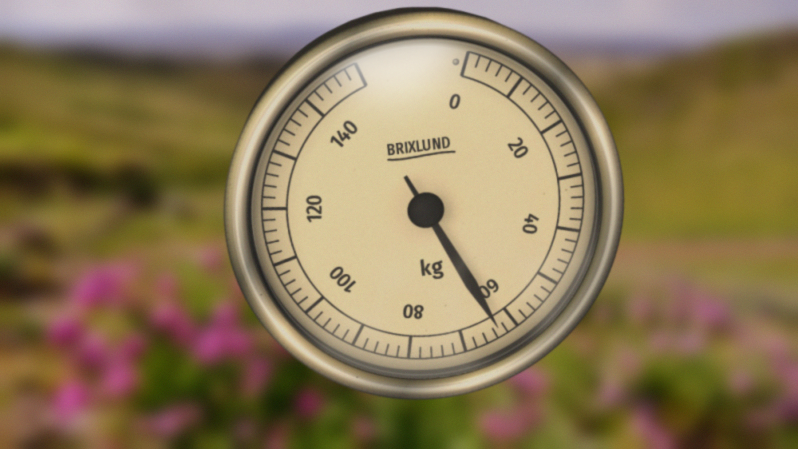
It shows 63 kg
